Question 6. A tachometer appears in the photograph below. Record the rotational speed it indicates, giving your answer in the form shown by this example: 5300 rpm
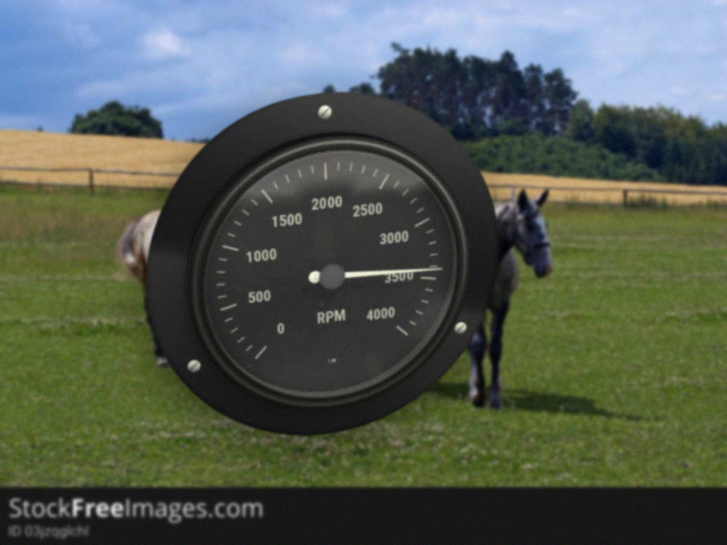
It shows 3400 rpm
